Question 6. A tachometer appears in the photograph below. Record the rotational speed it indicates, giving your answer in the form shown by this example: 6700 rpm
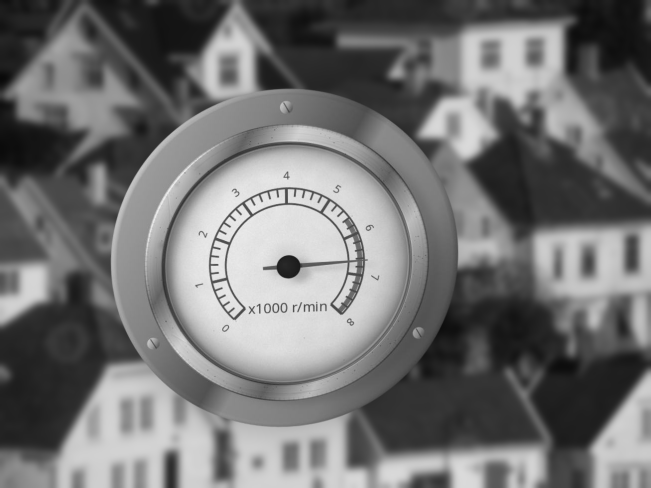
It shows 6600 rpm
